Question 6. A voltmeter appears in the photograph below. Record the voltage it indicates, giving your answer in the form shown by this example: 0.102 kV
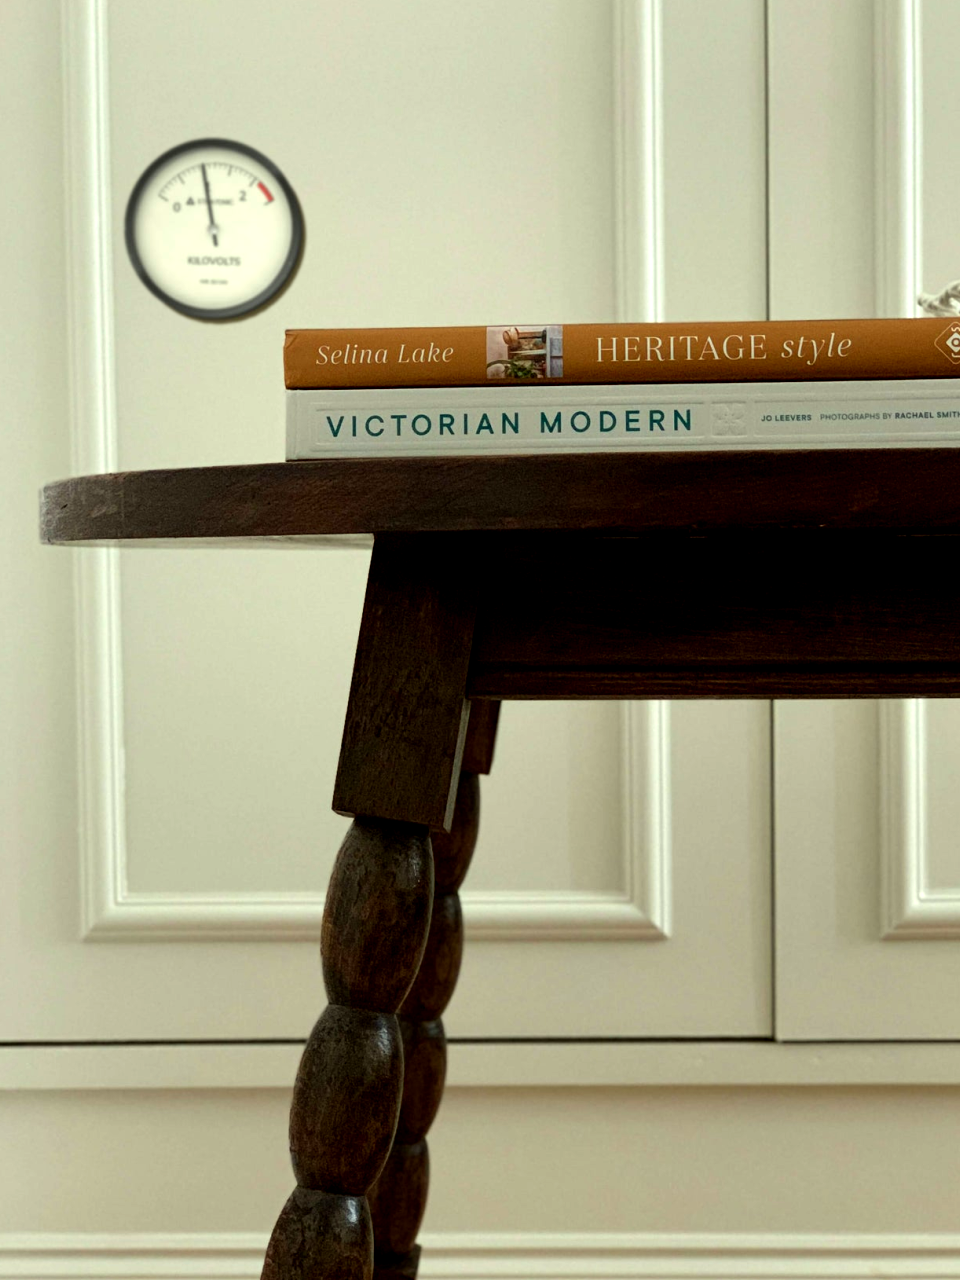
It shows 1 kV
